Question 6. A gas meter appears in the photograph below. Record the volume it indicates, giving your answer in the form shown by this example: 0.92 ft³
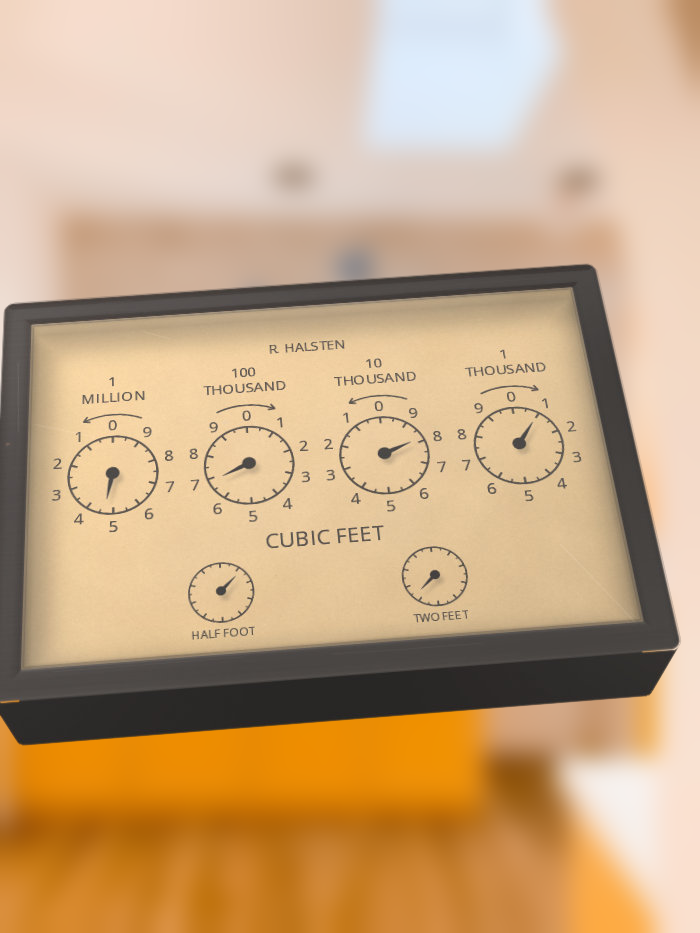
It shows 468100 ft³
